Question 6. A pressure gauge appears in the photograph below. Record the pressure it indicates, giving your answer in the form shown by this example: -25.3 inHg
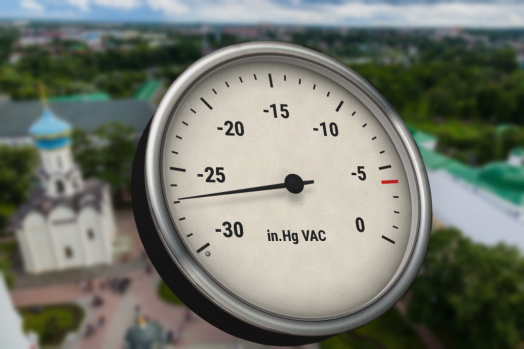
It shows -27 inHg
